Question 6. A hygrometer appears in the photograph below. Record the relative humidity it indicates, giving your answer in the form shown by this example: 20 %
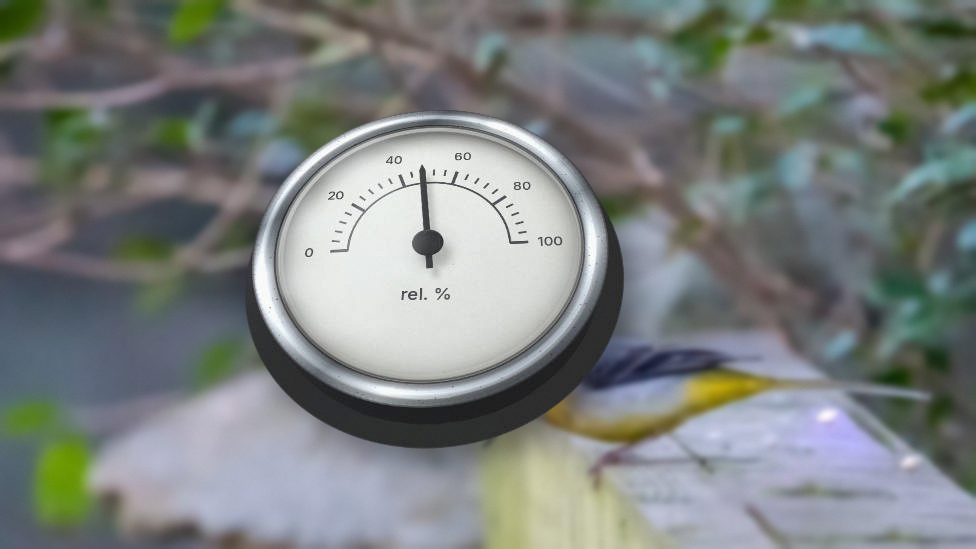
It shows 48 %
